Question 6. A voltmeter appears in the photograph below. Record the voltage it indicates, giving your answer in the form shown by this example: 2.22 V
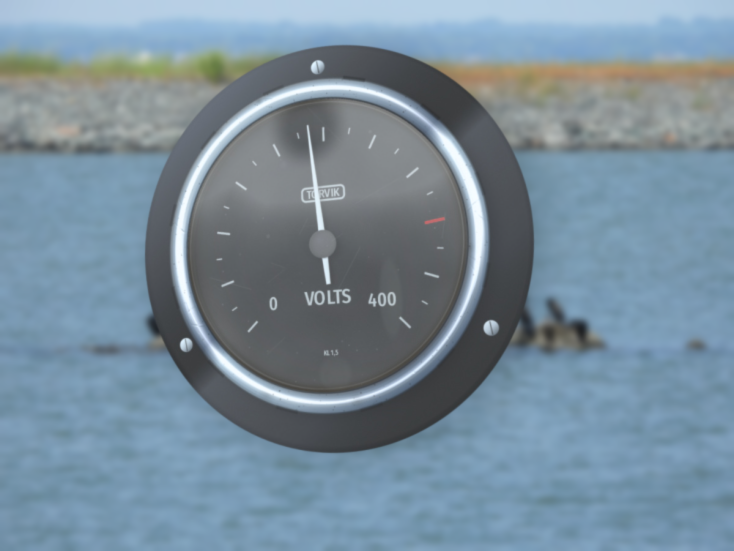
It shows 190 V
